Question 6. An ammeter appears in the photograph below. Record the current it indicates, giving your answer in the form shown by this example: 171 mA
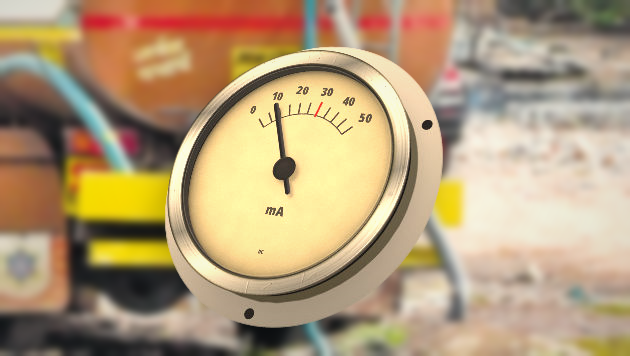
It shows 10 mA
